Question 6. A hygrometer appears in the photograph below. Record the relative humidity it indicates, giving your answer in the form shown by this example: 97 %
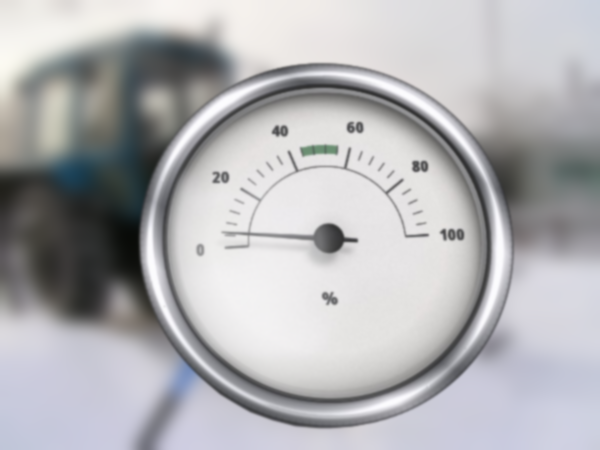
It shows 4 %
